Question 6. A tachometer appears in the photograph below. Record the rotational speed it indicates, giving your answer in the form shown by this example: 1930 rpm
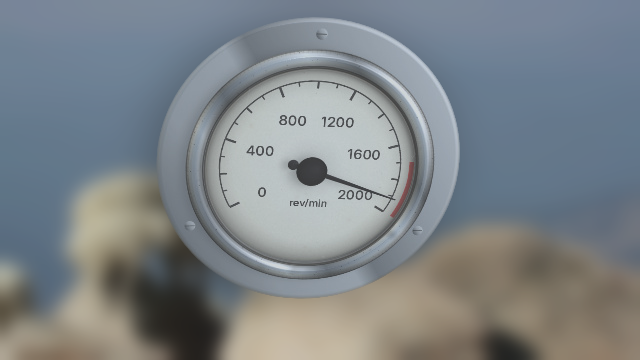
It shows 1900 rpm
